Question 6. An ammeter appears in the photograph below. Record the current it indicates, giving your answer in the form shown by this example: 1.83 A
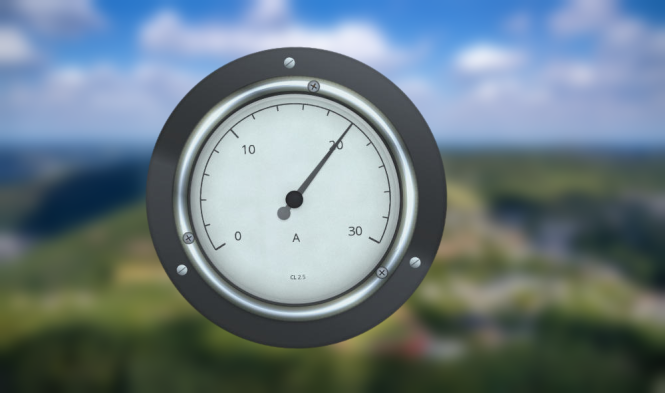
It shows 20 A
